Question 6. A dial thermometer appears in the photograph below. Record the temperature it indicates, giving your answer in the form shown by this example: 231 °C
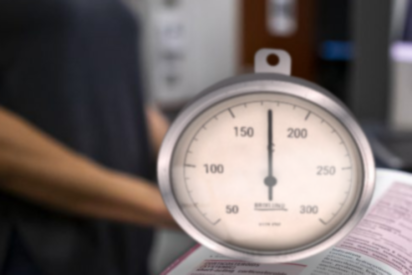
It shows 175 °C
